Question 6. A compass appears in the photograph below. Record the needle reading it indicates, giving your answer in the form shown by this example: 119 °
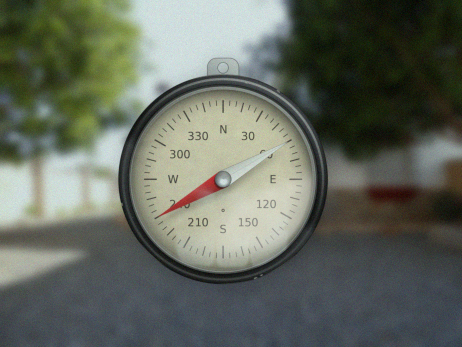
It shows 240 °
